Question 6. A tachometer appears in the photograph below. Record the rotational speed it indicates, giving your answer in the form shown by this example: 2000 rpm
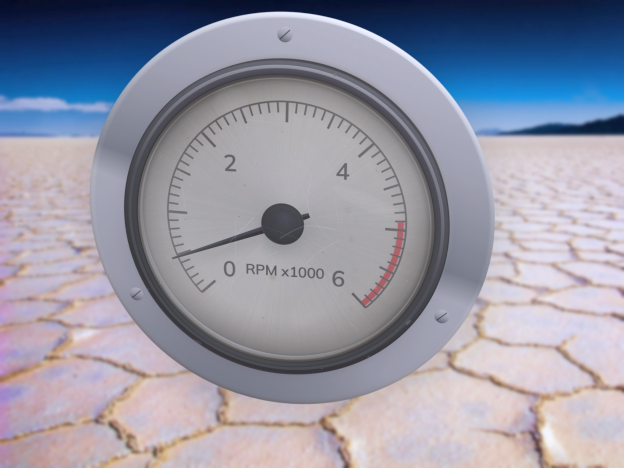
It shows 500 rpm
